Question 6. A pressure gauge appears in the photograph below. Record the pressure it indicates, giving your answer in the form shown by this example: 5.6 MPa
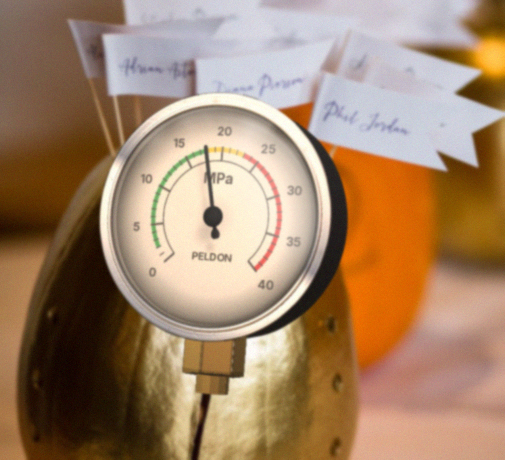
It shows 18 MPa
